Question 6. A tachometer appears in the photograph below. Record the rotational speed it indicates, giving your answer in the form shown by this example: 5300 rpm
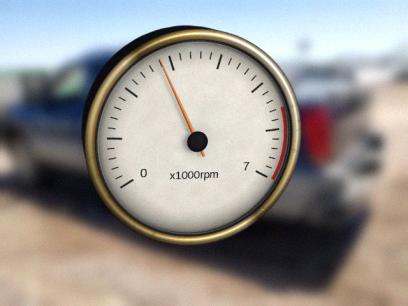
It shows 2800 rpm
